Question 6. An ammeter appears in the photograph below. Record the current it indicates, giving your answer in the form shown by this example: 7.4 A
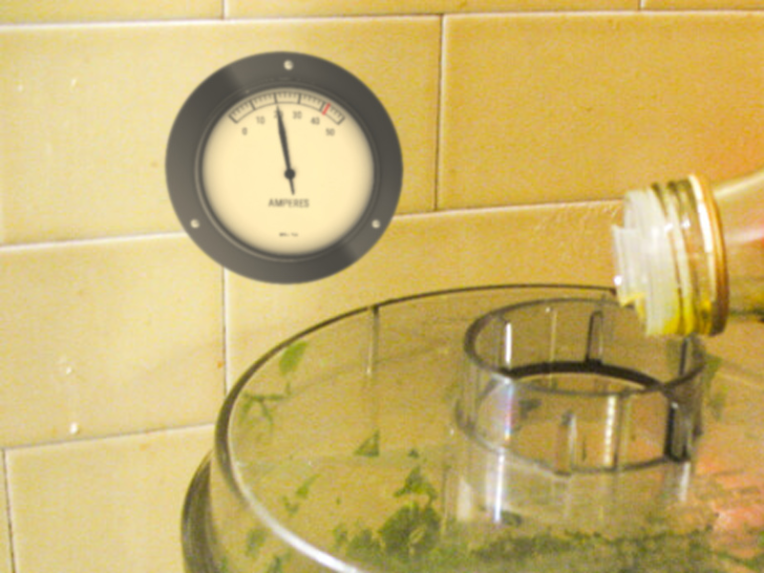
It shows 20 A
